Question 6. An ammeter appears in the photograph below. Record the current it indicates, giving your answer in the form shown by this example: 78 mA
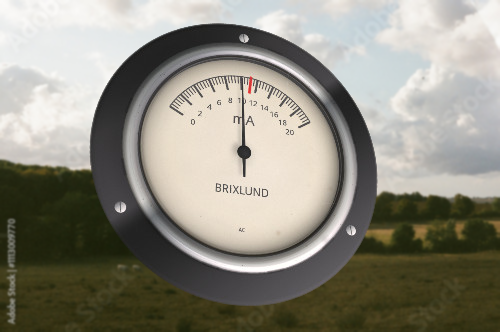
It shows 10 mA
